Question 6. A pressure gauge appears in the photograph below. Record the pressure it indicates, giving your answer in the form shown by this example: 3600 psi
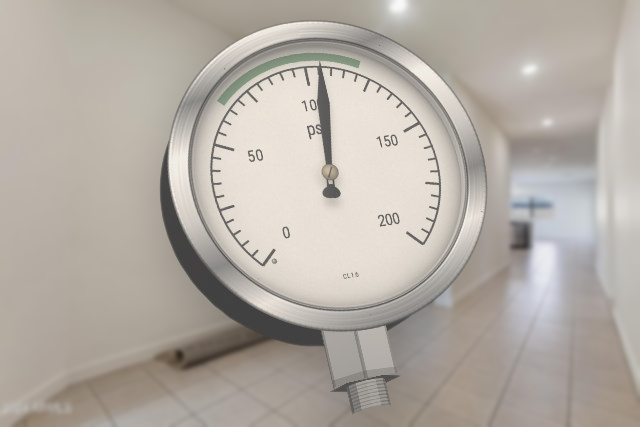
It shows 105 psi
